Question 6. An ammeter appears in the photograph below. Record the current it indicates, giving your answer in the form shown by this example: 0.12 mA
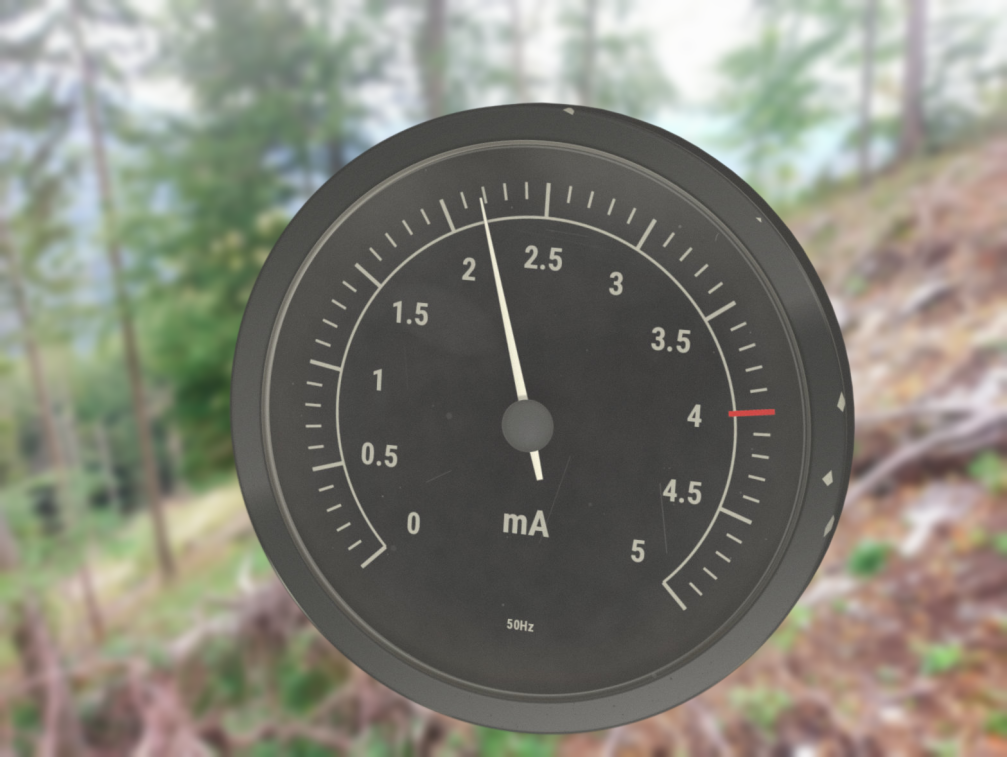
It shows 2.2 mA
